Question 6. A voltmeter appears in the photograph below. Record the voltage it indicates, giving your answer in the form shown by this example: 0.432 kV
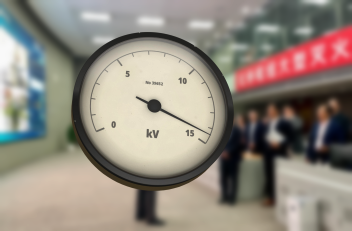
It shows 14.5 kV
